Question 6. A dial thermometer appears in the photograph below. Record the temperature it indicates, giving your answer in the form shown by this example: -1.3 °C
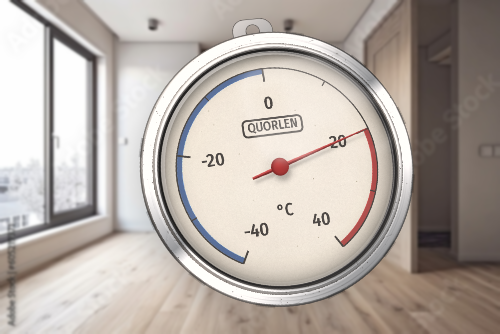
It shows 20 °C
